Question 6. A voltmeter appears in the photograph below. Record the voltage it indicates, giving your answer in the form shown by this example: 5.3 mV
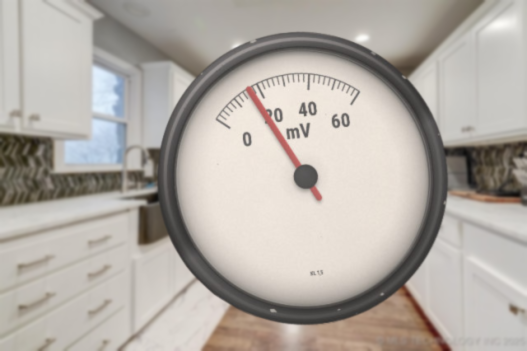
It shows 16 mV
